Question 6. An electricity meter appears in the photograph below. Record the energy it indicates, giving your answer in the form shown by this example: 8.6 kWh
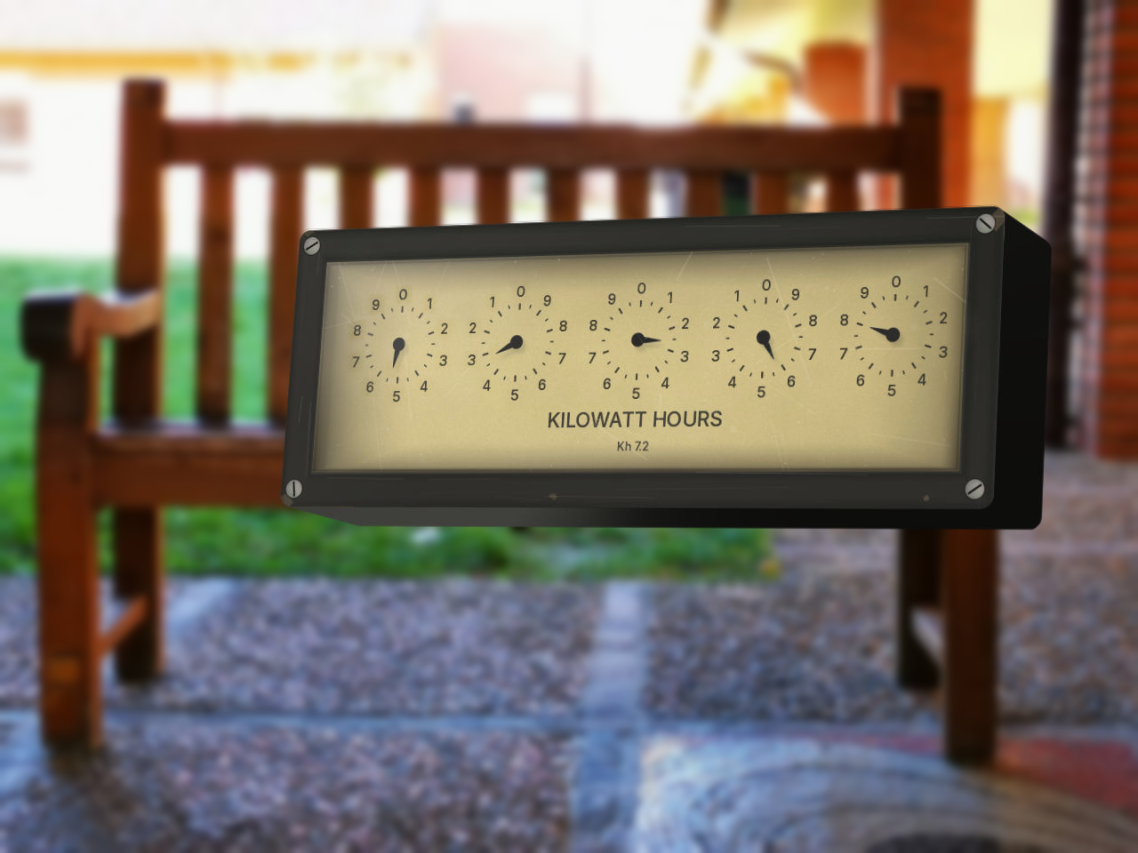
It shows 53258 kWh
